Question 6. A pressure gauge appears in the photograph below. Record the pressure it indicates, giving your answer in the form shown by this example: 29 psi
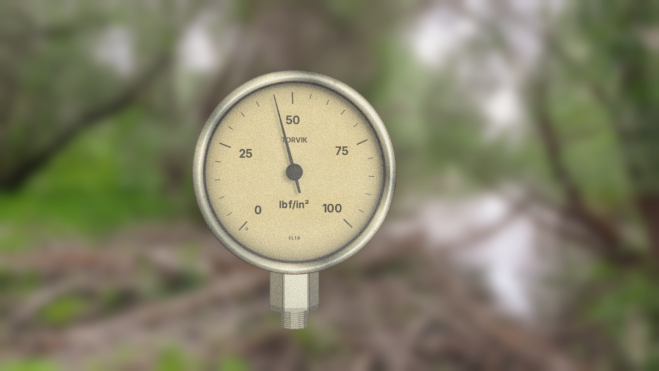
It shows 45 psi
